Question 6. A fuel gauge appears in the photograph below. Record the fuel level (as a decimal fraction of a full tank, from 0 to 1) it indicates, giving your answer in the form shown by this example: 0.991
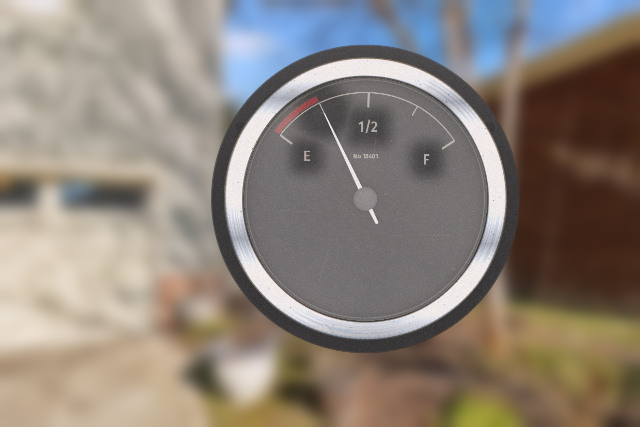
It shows 0.25
